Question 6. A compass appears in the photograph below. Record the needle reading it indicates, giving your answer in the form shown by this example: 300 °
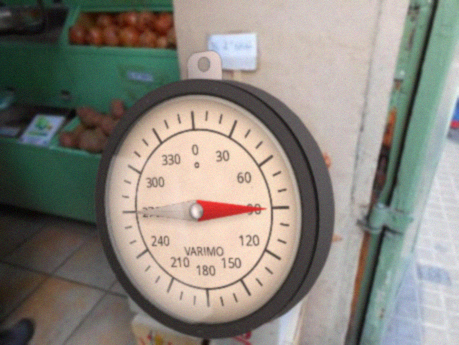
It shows 90 °
